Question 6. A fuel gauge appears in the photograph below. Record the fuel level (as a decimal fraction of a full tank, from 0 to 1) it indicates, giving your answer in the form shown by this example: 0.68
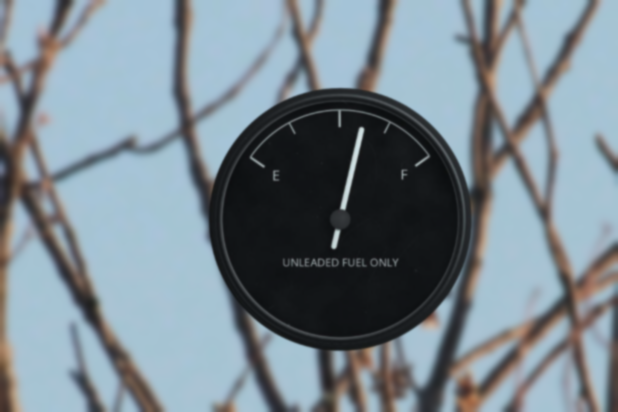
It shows 0.625
